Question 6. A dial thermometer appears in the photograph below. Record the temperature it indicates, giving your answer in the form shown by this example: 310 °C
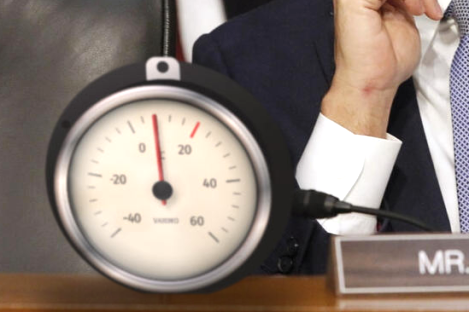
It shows 8 °C
